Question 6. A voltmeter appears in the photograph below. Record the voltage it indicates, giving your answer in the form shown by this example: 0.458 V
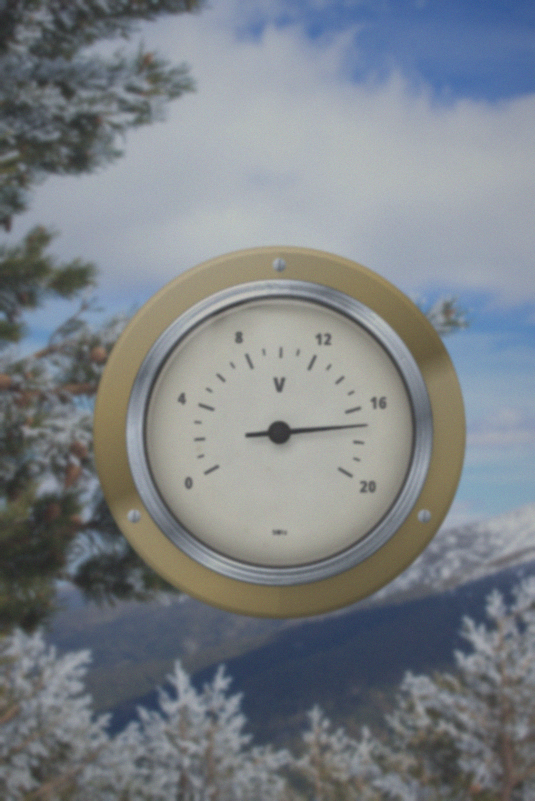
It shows 17 V
